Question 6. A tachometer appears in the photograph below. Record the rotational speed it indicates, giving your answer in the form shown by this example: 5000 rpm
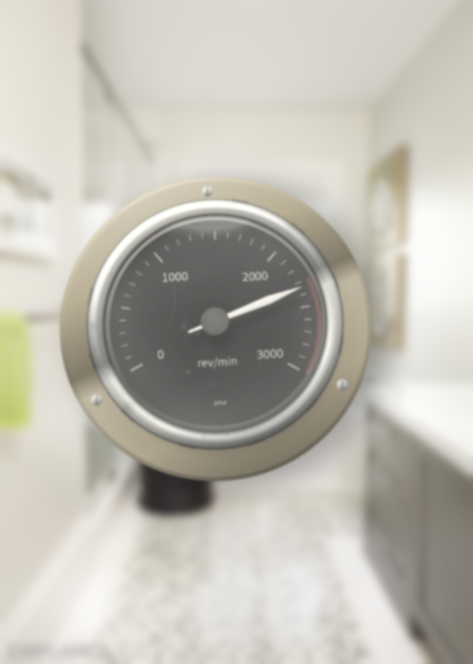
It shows 2350 rpm
